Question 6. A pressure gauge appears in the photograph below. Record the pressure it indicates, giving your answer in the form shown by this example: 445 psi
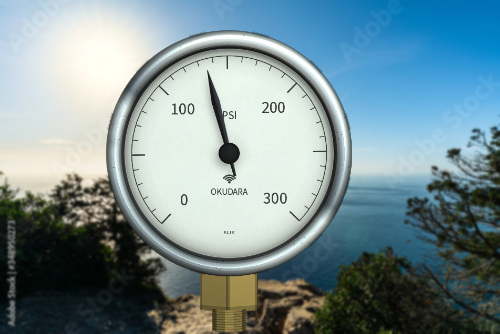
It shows 135 psi
